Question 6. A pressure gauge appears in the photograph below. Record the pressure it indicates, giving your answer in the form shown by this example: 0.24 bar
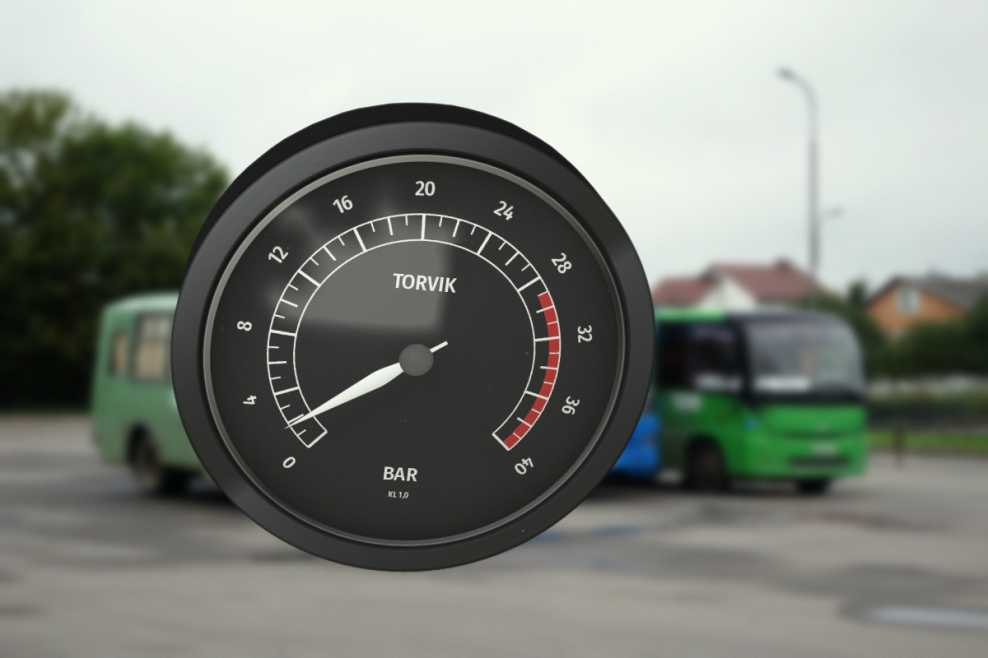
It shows 2 bar
